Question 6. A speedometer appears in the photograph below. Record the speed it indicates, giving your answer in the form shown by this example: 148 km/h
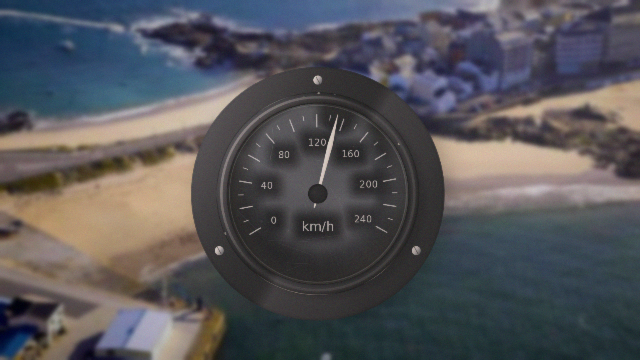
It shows 135 km/h
